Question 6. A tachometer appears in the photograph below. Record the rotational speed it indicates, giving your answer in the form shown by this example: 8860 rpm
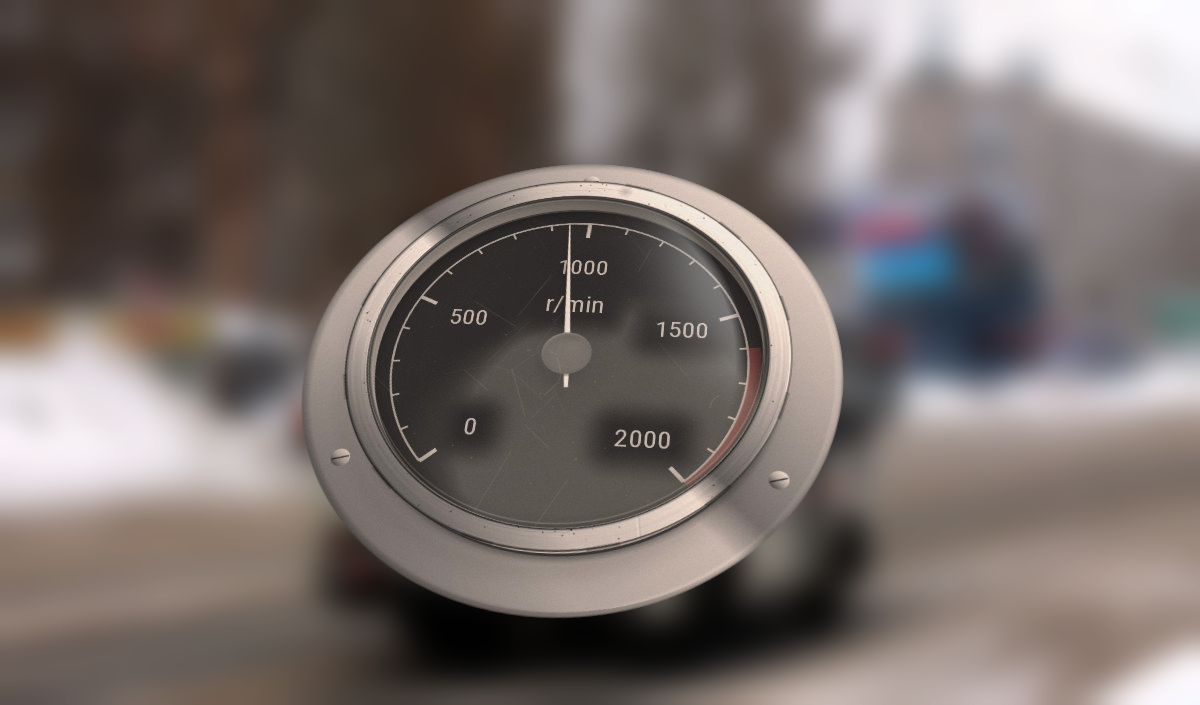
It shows 950 rpm
